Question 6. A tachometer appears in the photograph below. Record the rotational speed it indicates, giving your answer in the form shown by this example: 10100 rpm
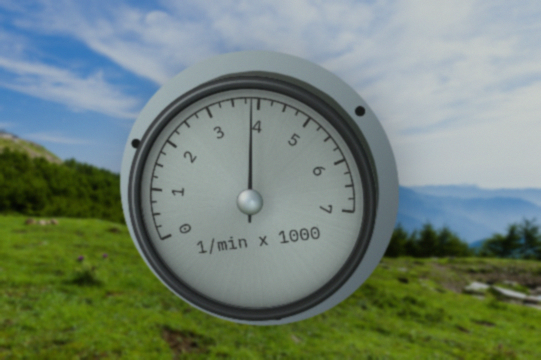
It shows 3875 rpm
